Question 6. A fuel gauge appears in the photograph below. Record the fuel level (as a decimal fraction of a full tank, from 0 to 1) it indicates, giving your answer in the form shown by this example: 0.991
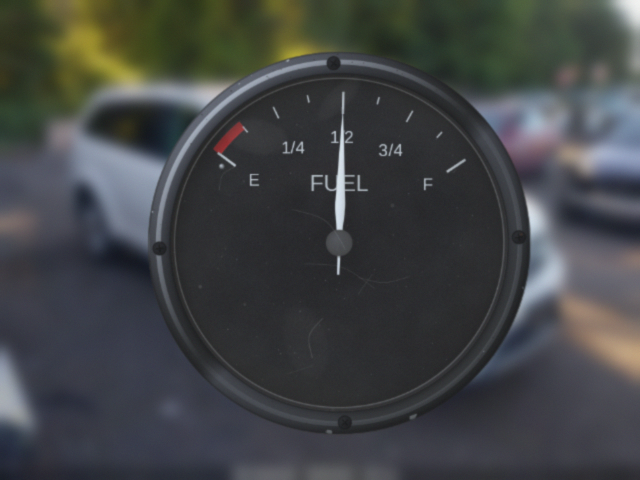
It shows 0.5
